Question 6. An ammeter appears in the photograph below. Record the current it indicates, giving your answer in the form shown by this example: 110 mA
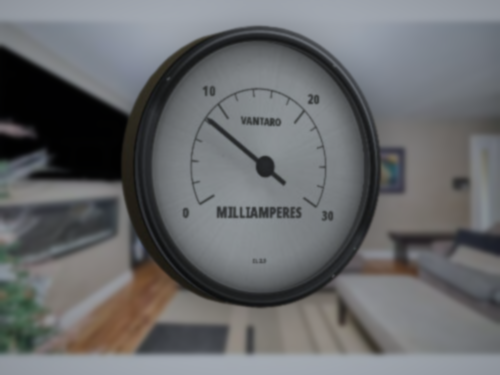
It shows 8 mA
